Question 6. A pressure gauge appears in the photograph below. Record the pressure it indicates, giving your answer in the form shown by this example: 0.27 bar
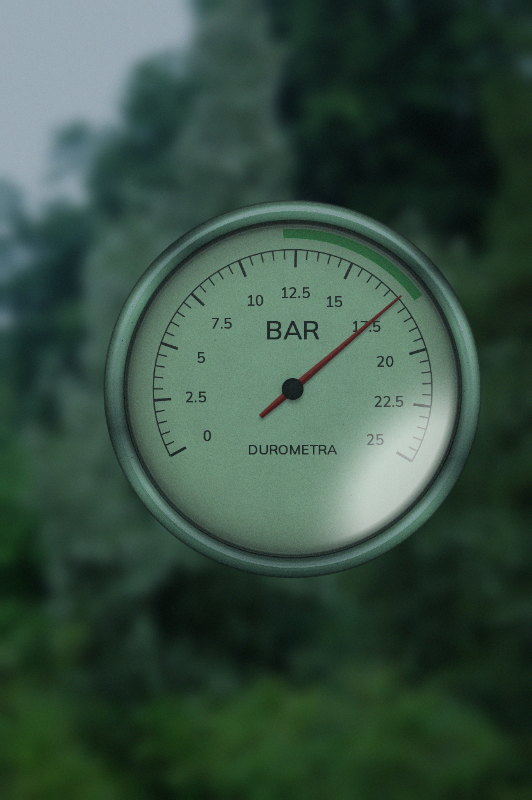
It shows 17.5 bar
